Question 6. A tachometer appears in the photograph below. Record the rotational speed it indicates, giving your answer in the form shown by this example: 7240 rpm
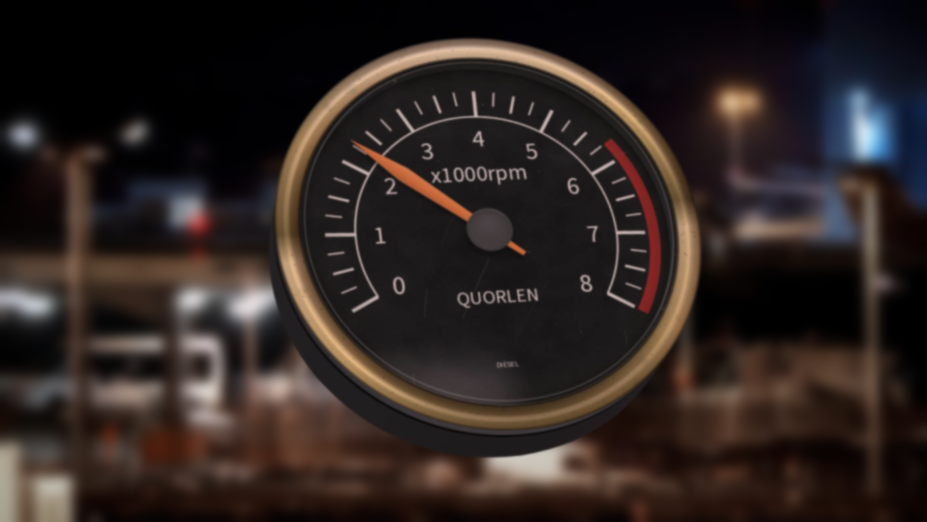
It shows 2250 rpm
